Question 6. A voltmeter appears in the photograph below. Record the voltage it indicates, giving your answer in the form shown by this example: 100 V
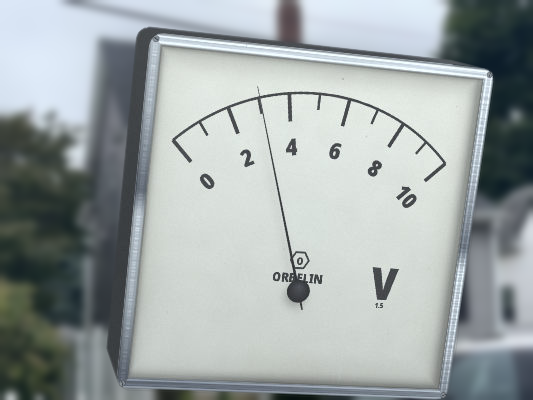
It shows 3 V
